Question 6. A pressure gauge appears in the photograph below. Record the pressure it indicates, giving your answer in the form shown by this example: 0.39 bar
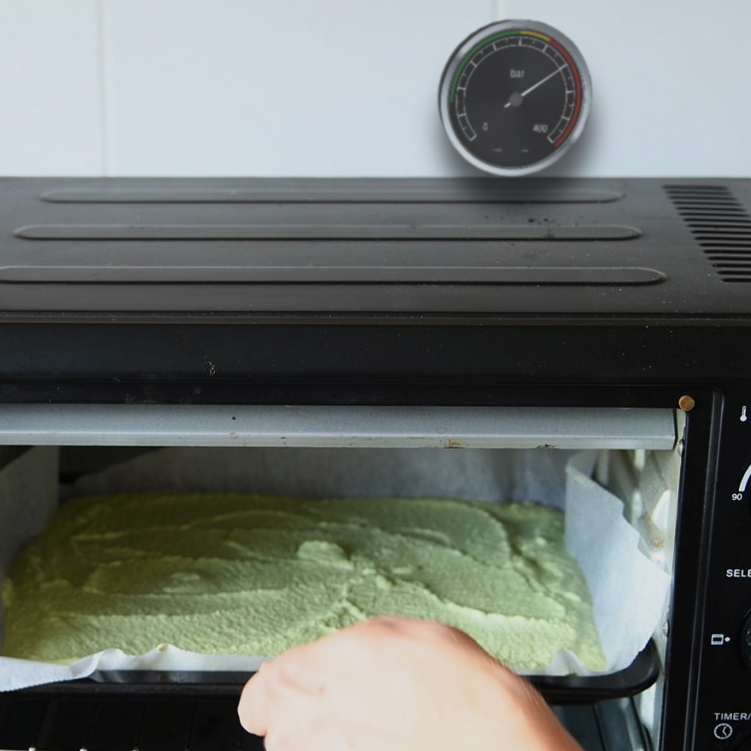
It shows 280 bar
